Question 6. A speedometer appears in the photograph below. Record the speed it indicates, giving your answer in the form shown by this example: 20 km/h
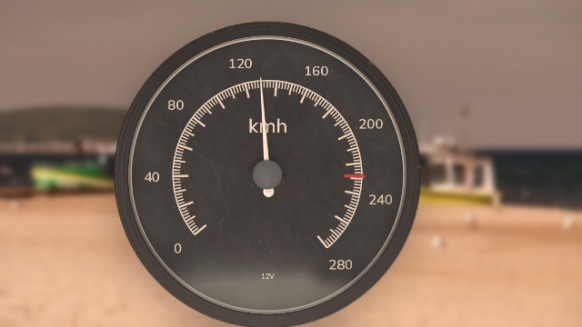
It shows 130 km/h
